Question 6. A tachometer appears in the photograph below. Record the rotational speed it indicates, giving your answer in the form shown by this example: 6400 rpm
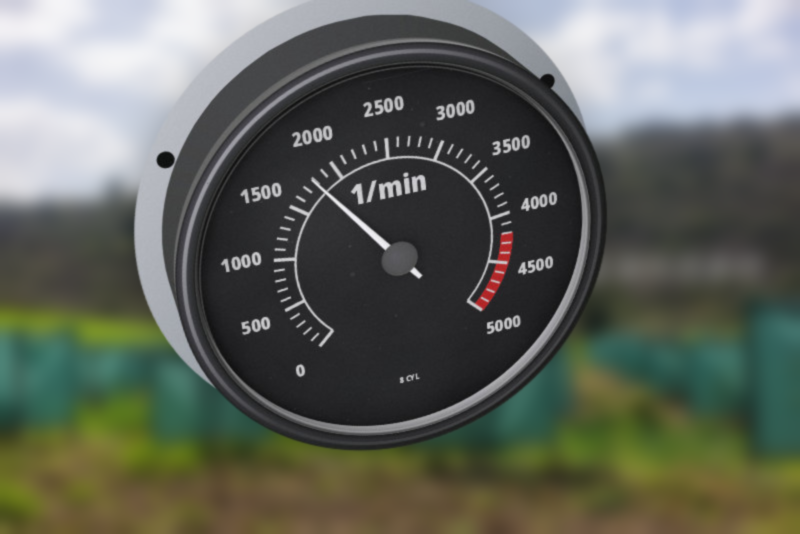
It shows 1800 rpm
